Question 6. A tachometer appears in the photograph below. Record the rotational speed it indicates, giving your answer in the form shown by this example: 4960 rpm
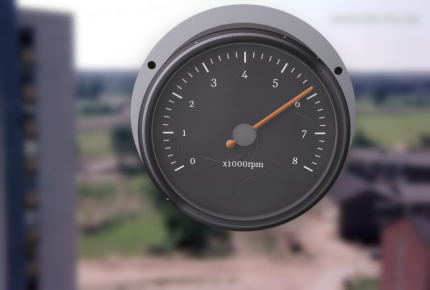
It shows 5800 rpm
